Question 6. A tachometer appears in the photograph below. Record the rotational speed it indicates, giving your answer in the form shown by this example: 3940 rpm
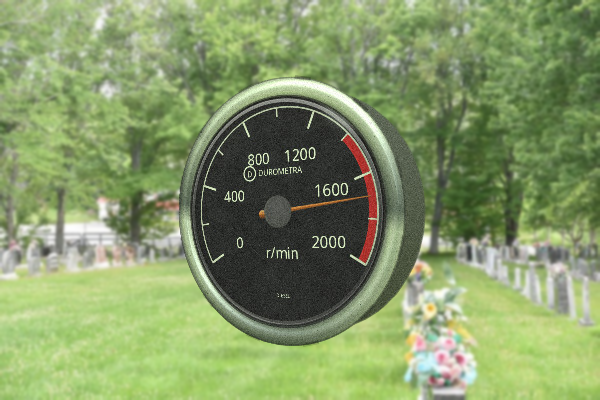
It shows 1700 rpm
